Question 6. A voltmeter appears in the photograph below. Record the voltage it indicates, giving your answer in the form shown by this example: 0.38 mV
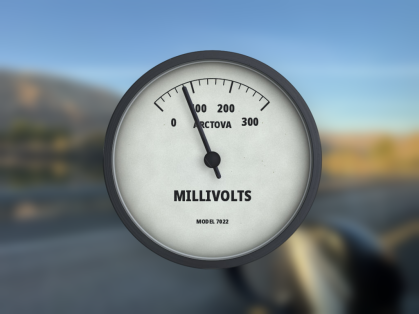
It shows 80 mV
